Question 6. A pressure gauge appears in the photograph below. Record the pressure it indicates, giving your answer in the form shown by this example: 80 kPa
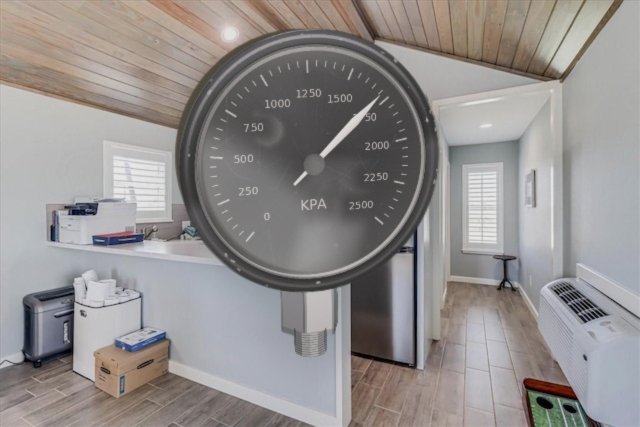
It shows 1700 kPa
